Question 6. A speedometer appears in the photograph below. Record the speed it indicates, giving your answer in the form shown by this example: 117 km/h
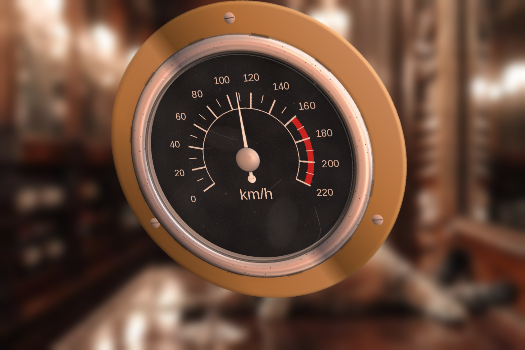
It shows 110 km/h
